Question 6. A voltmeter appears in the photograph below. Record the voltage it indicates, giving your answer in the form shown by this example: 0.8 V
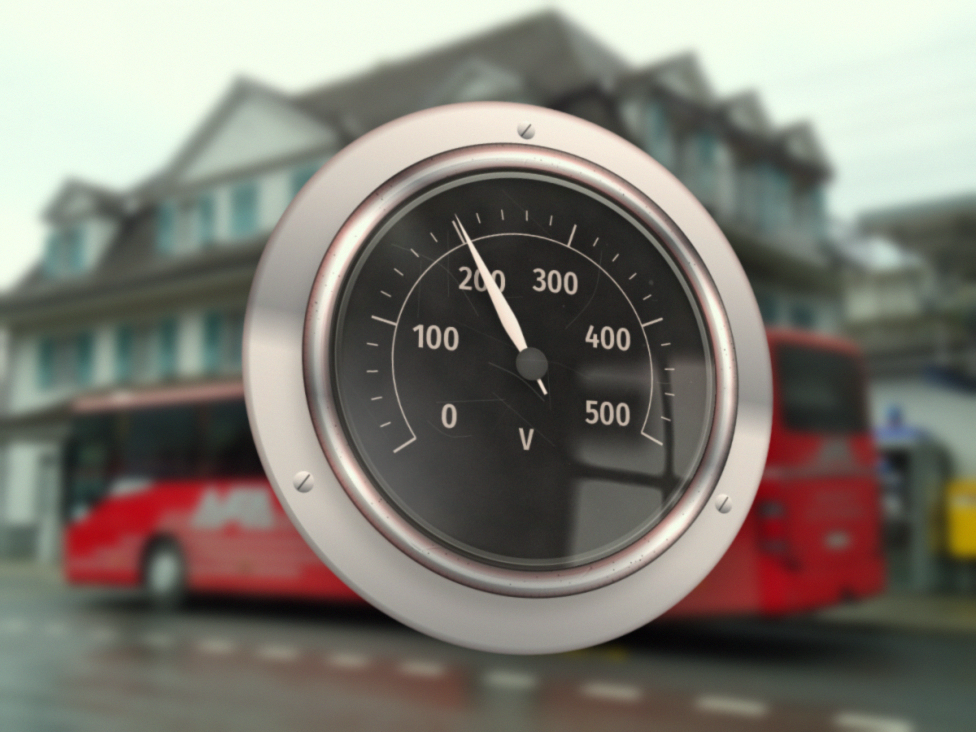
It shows 200 V
